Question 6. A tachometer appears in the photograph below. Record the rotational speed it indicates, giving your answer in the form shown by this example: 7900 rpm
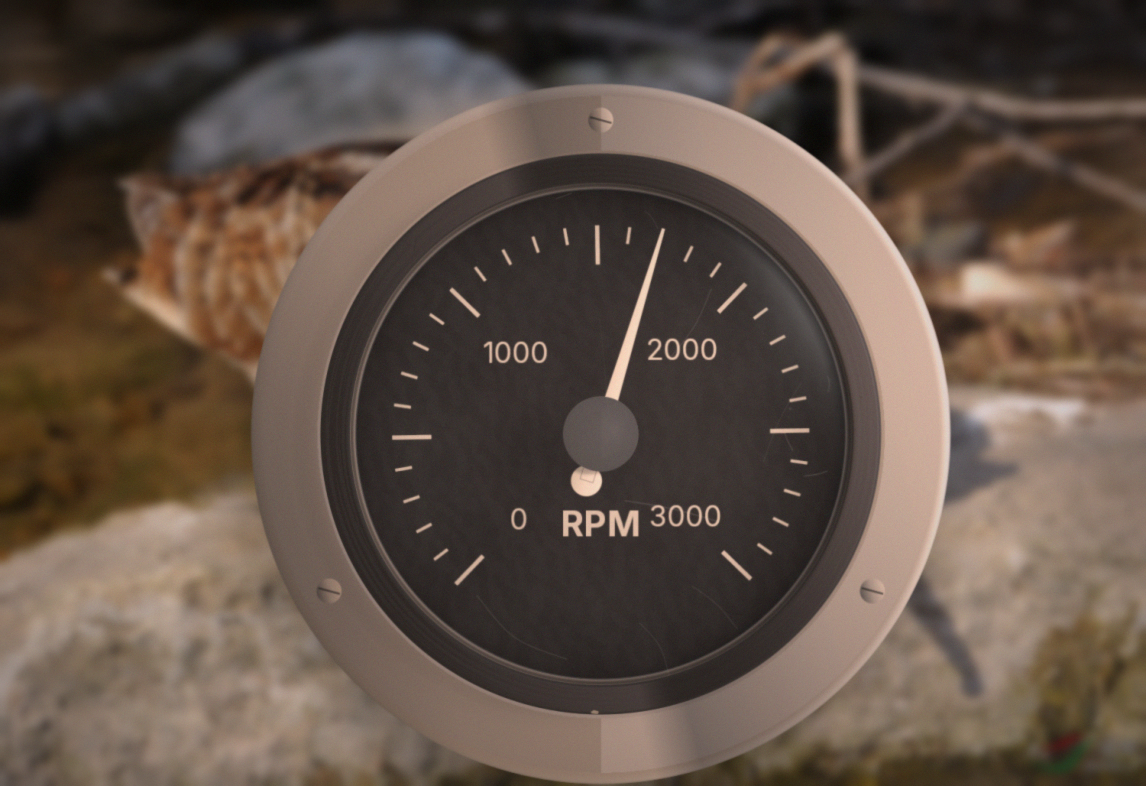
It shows 1700 rpm
